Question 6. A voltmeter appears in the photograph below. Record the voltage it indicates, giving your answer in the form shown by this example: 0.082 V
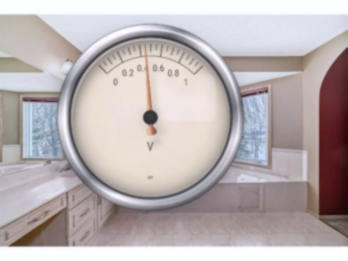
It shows 0.45 V
